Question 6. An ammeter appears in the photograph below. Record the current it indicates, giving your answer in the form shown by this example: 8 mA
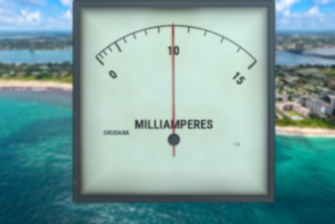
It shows 10 mA
